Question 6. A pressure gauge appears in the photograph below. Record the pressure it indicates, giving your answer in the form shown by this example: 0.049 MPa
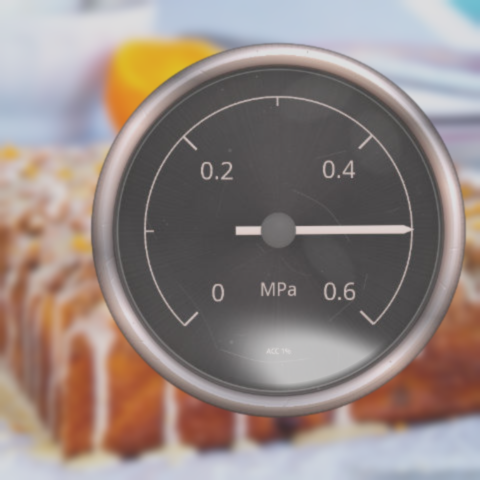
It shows 0.5 MPa
